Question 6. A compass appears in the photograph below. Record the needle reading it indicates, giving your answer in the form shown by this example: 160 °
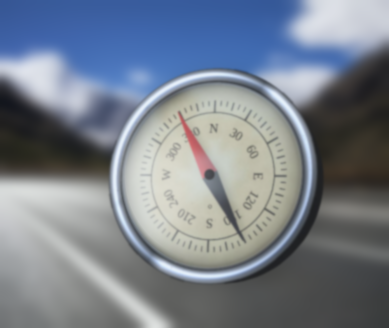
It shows 330 °
